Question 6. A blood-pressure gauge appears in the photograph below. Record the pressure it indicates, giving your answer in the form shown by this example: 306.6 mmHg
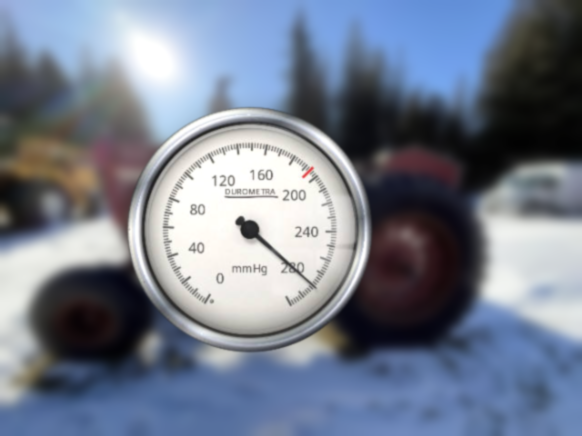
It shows 280 mmHg
